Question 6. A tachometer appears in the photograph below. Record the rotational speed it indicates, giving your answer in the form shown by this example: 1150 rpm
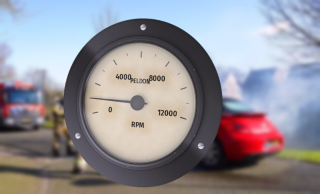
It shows 1000 rpm
